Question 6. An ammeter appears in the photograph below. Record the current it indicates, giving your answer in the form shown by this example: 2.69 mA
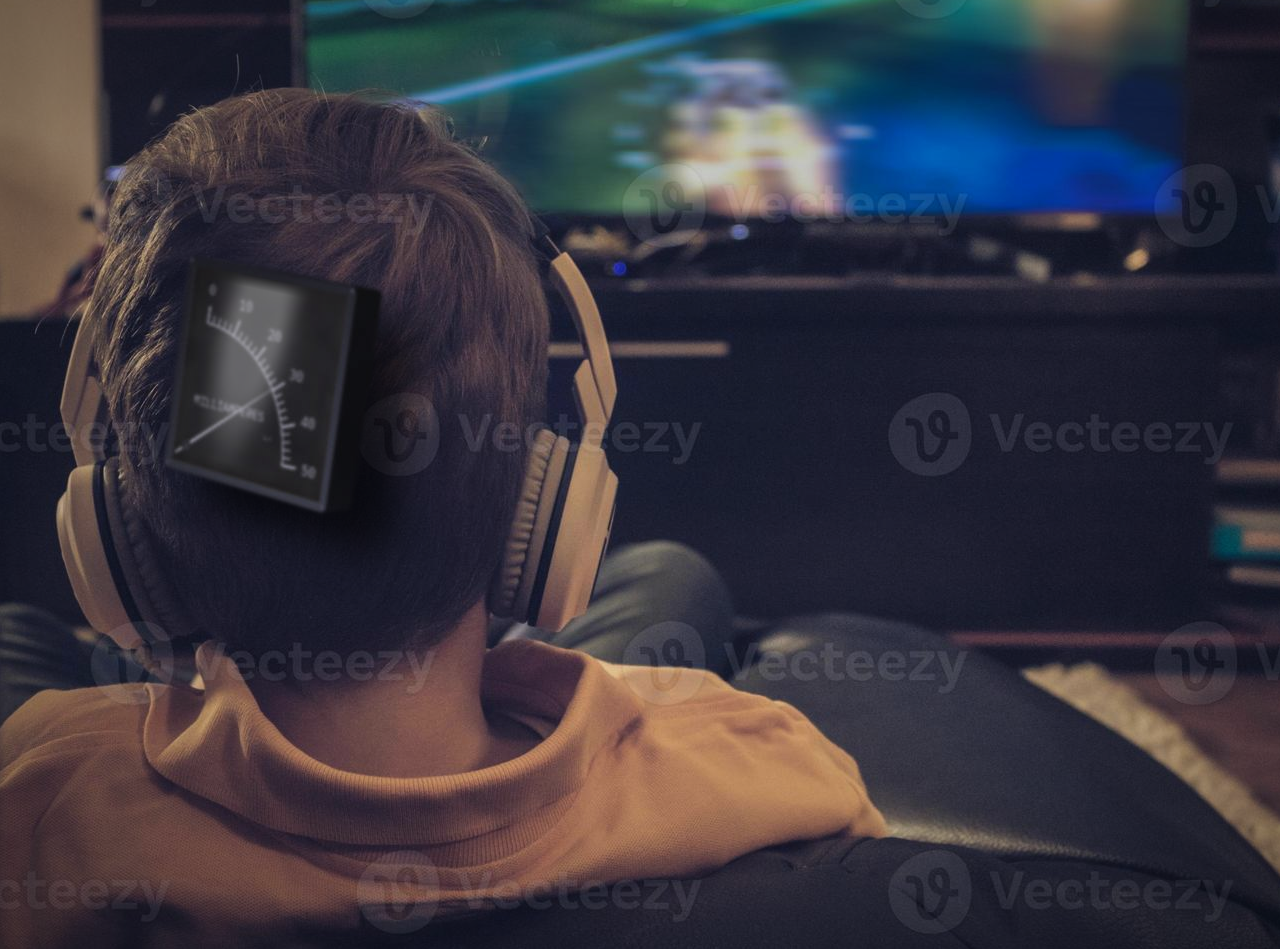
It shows 30 mA
